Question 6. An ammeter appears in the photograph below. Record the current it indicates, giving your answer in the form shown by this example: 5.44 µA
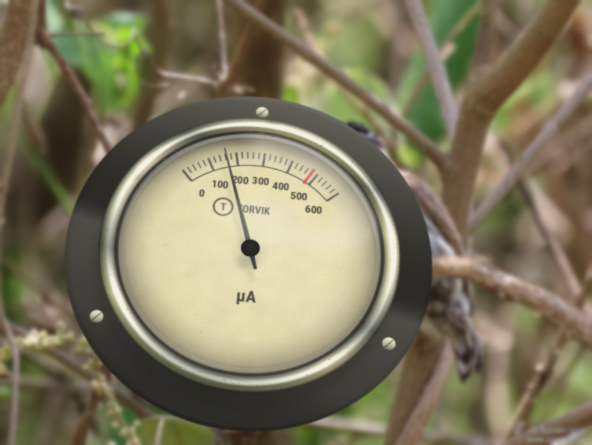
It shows 160 µA
